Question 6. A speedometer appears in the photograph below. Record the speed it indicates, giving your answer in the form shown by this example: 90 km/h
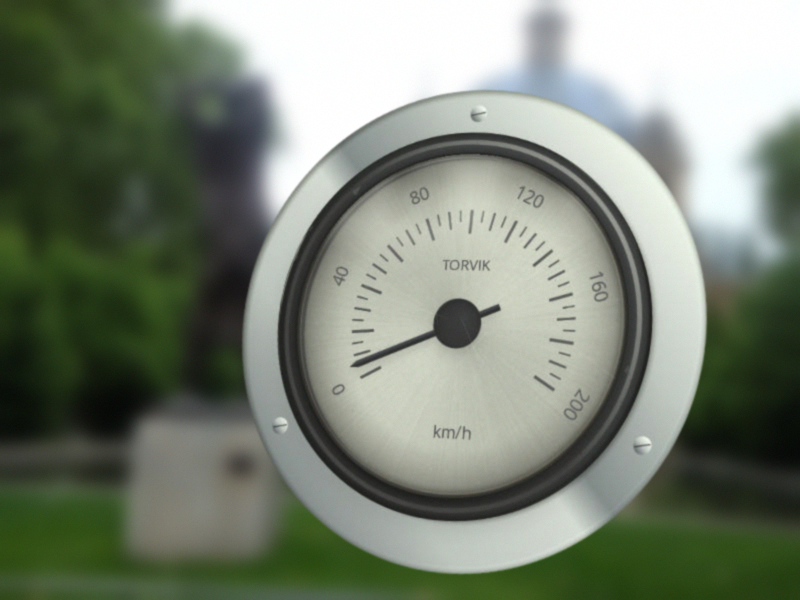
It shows 5 km/h
